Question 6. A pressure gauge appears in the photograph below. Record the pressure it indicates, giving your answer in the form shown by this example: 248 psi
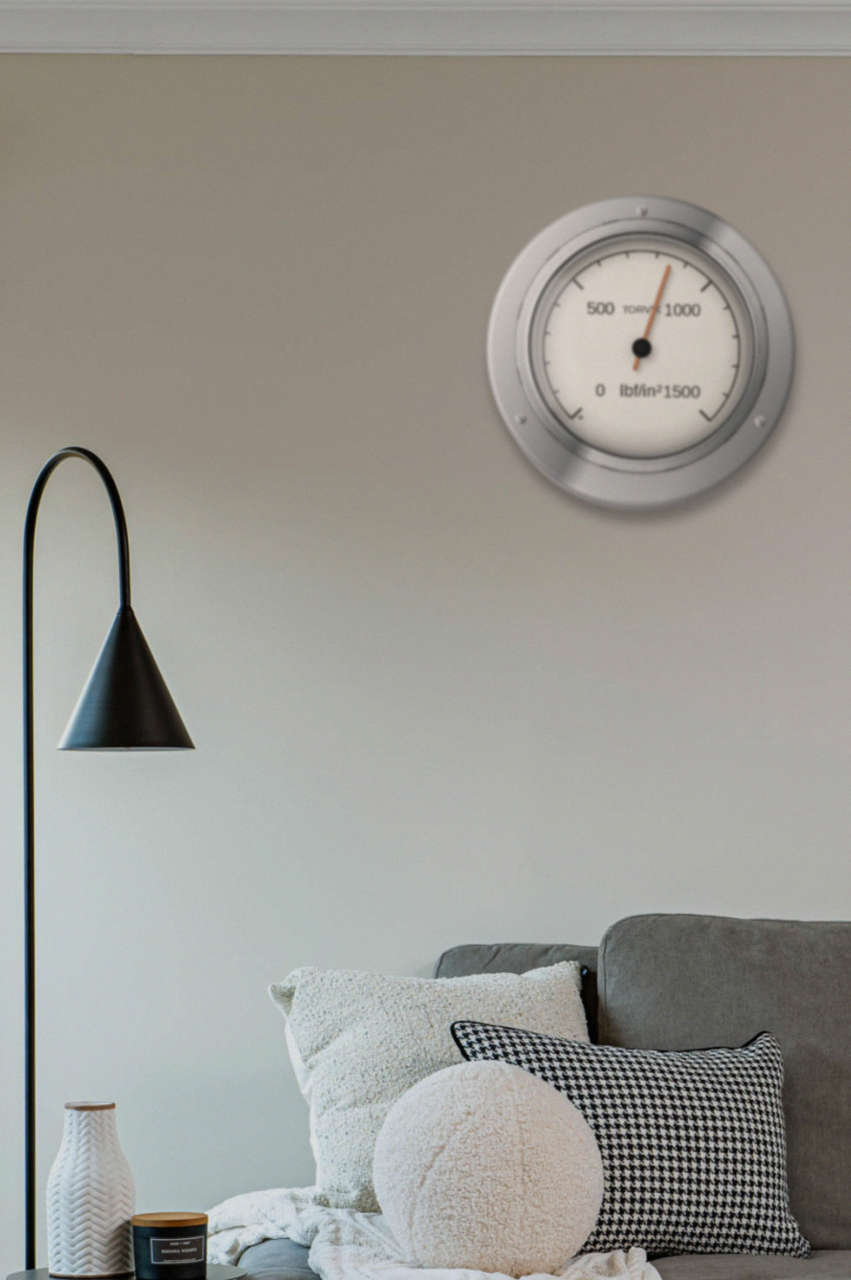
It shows 850 psi
